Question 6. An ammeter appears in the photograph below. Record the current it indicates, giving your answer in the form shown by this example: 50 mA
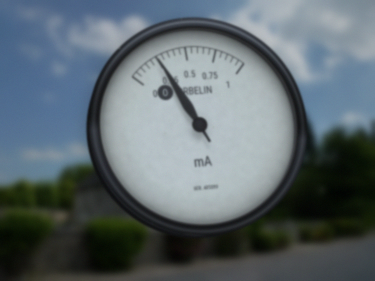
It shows 0.25 mA
